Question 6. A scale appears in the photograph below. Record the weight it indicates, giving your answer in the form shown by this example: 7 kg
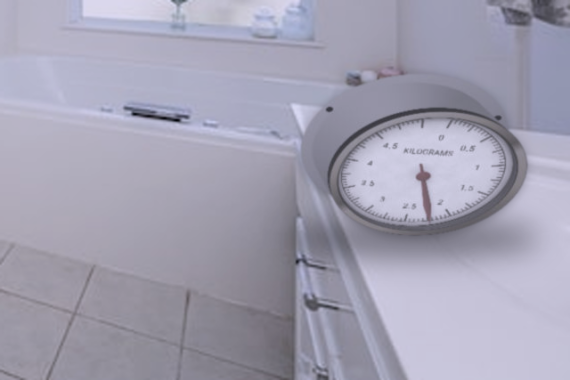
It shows 2.25 kg
